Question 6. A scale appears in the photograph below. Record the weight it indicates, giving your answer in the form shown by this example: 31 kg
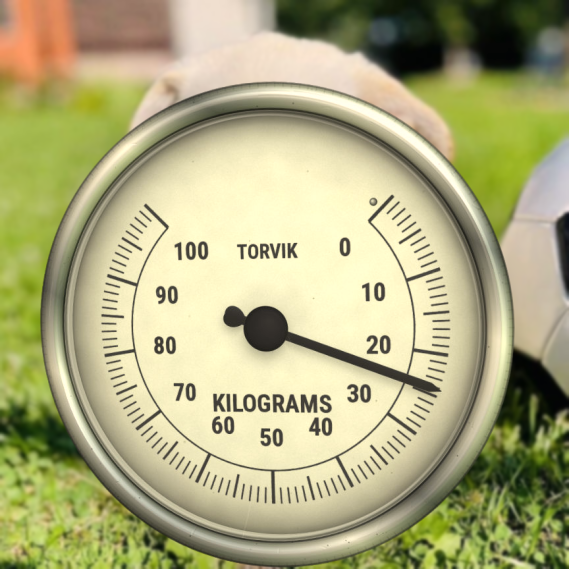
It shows 24 kg
